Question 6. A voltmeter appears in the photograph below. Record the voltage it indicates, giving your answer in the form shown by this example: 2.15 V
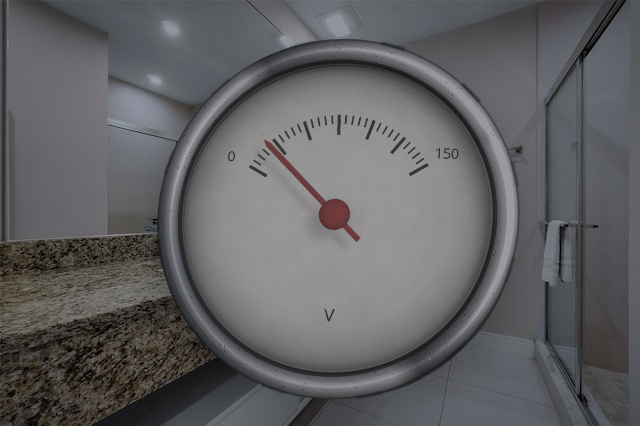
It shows 20 V
